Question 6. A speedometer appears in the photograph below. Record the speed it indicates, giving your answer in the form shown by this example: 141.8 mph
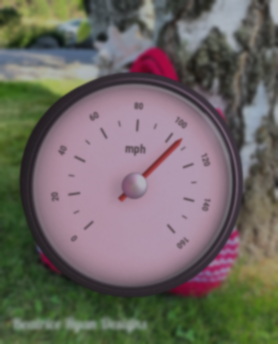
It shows 105 mph
